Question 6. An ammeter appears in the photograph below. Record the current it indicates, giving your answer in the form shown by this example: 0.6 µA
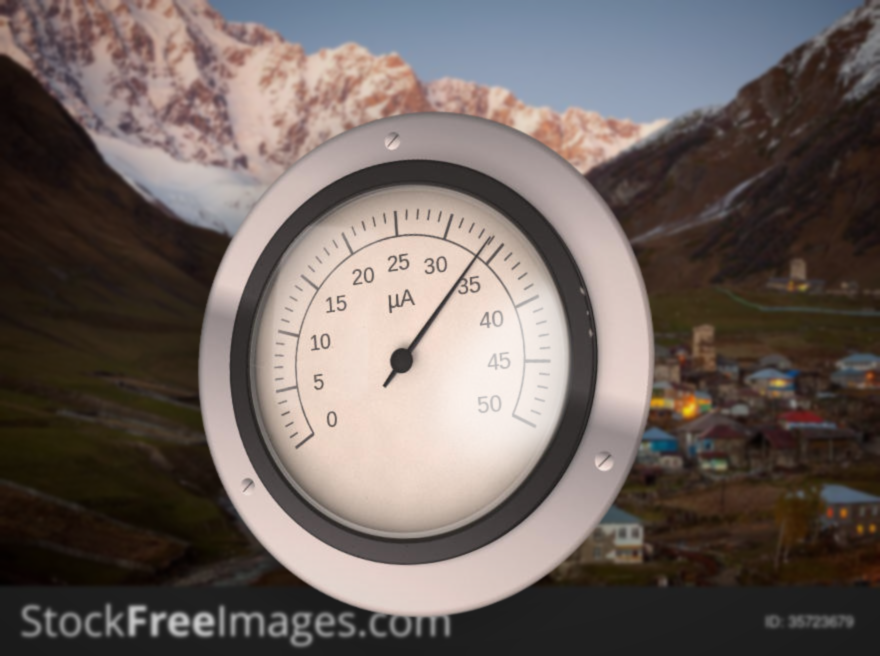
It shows 34 µA
